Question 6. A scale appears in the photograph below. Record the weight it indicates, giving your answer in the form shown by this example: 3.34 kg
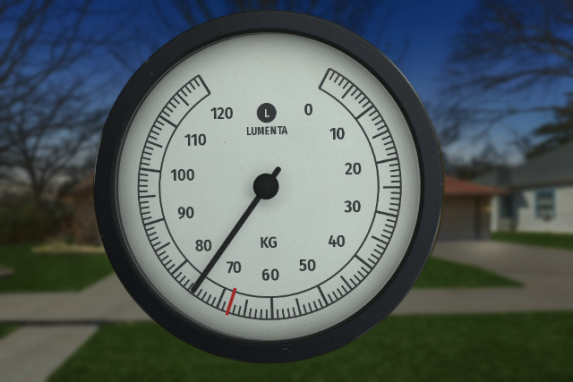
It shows 75 kg
